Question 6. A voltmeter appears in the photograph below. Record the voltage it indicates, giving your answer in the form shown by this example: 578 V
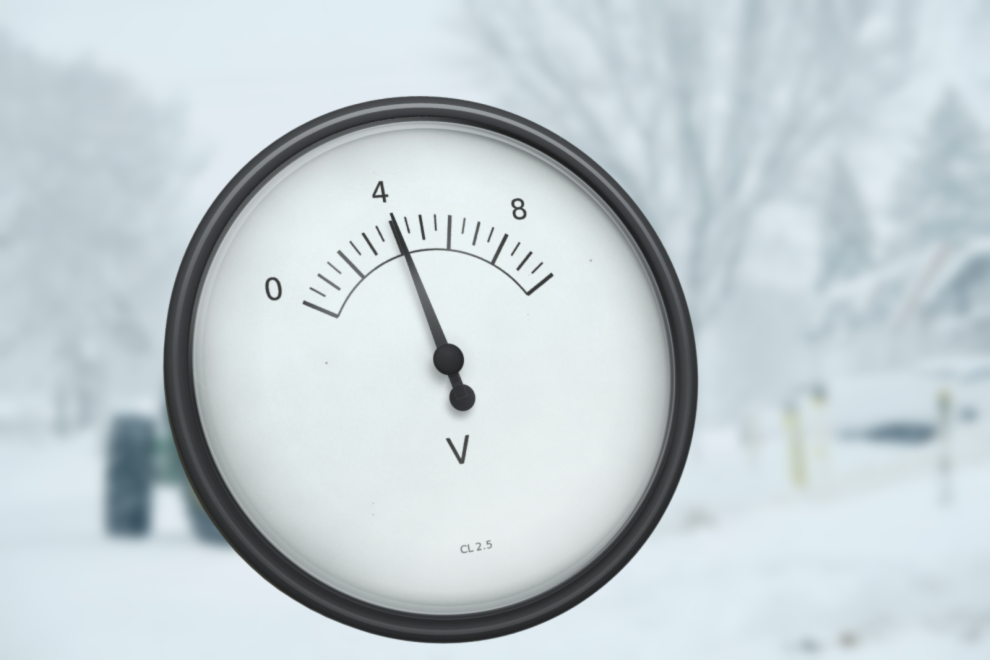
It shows 4 V
